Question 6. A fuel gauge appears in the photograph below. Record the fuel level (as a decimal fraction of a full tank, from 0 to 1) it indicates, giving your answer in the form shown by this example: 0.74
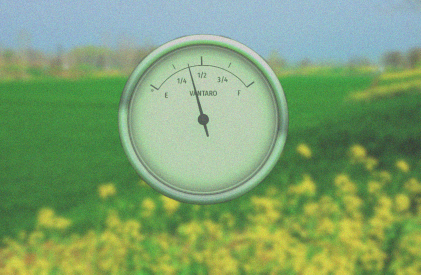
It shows 0.375
